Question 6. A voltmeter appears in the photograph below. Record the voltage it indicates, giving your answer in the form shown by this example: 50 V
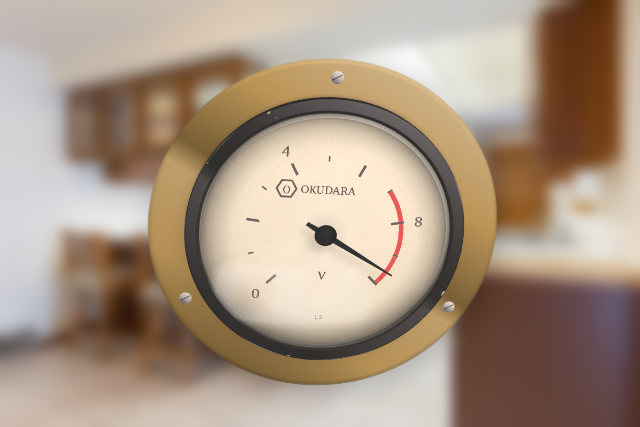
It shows 9.5 V
